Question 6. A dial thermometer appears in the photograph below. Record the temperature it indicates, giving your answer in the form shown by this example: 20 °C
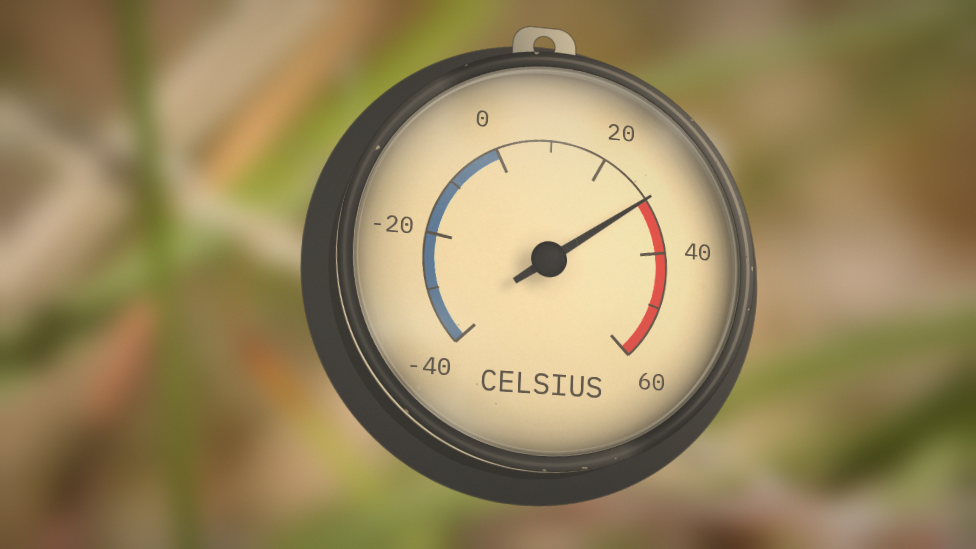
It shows 30 °C
